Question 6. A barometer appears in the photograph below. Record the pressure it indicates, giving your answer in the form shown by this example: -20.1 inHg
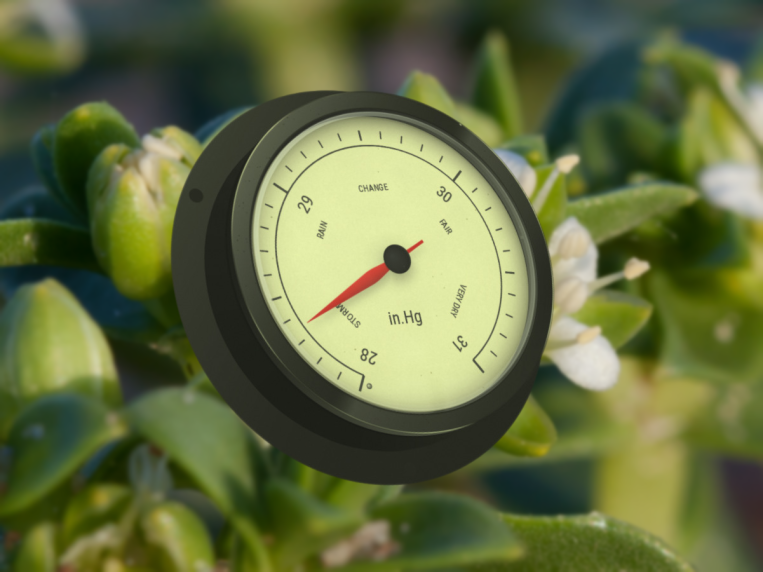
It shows 28.35 inHg
